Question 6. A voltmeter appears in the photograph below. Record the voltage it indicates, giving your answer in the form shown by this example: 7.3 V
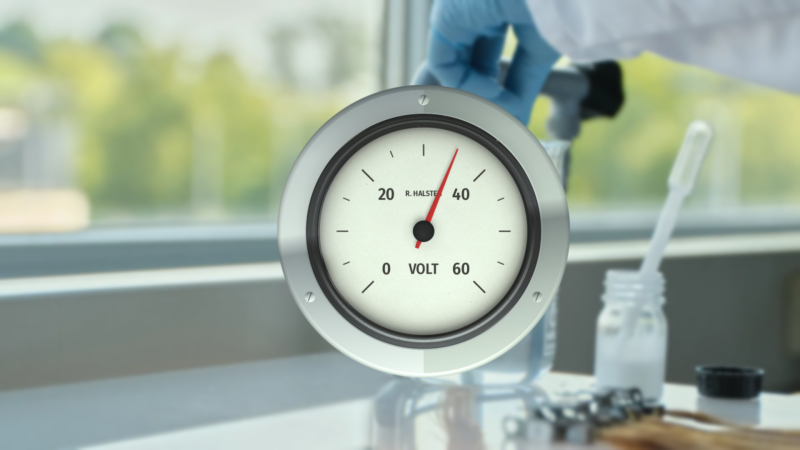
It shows 35 V
